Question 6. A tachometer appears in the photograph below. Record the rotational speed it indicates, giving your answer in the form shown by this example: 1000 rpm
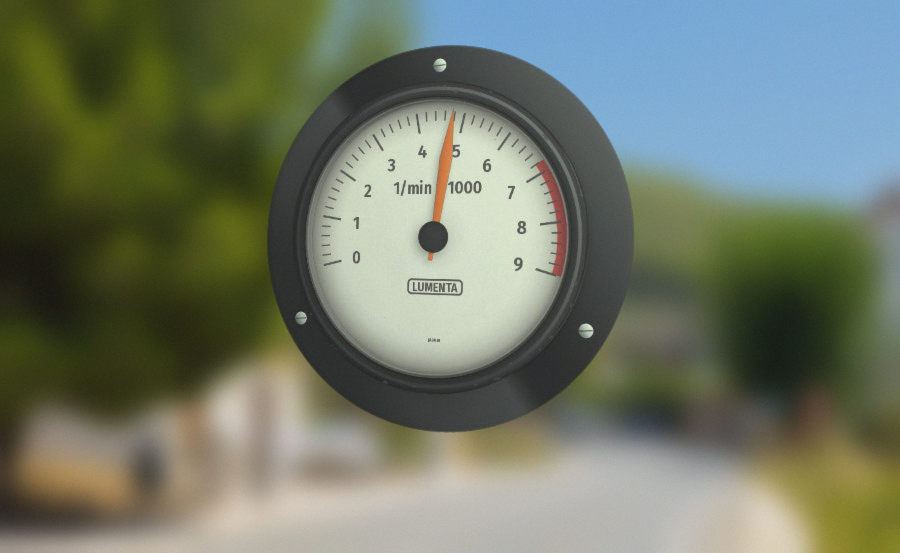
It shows 4800 rpm
